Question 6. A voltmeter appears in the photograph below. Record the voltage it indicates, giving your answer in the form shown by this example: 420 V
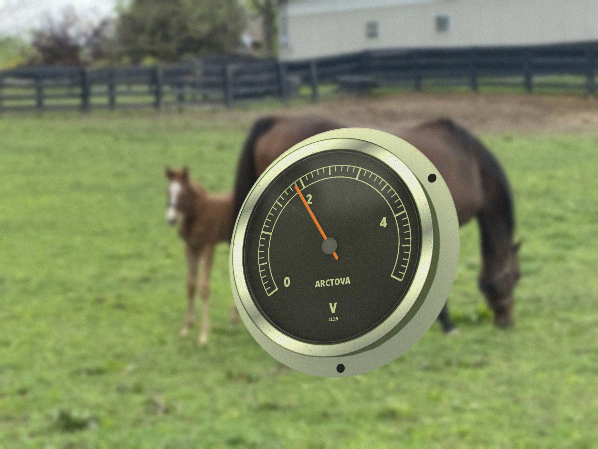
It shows 1.9 V
